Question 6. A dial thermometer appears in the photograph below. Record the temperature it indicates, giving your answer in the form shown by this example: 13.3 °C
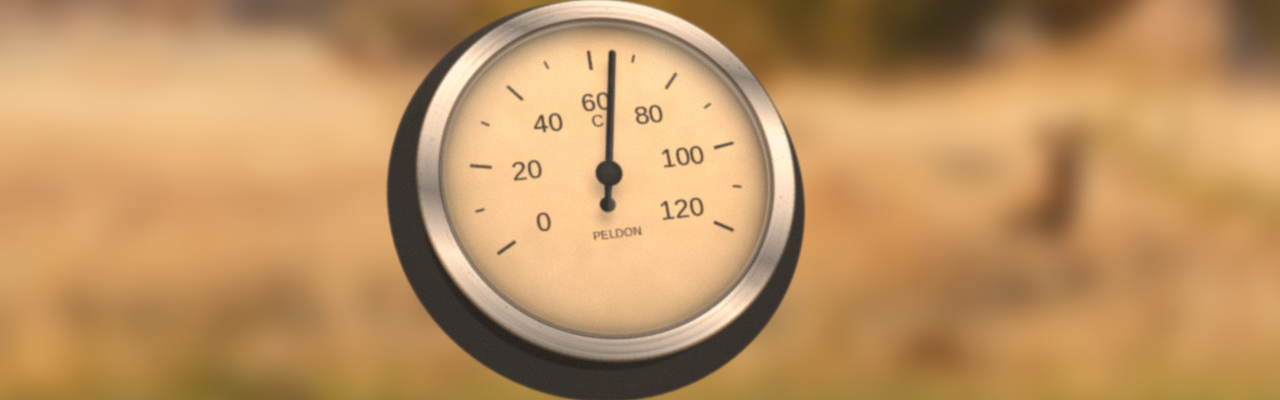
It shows 65 °C
